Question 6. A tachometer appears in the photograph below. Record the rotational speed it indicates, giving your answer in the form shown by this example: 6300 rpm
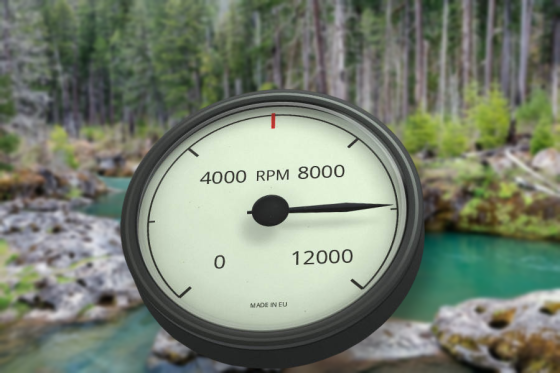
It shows 10000 rpm
